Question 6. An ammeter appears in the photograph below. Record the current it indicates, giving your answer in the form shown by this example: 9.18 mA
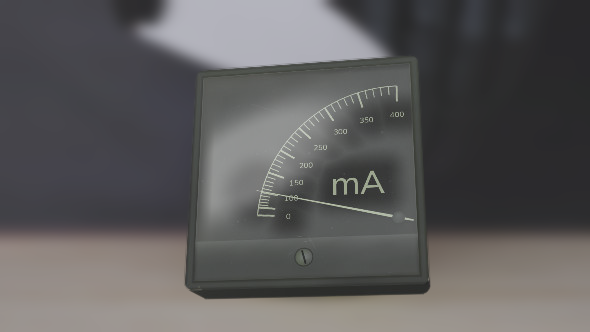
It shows 100 mA
